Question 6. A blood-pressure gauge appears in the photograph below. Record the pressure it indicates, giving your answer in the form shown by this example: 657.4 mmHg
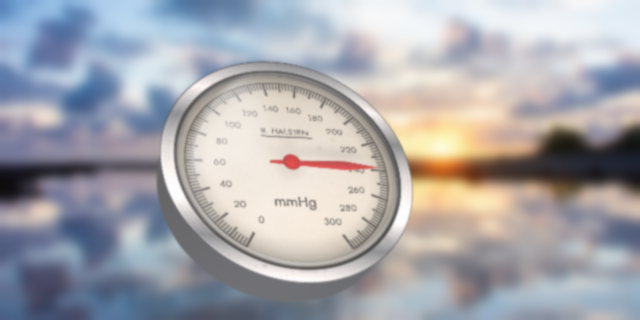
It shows 240 mmHg
